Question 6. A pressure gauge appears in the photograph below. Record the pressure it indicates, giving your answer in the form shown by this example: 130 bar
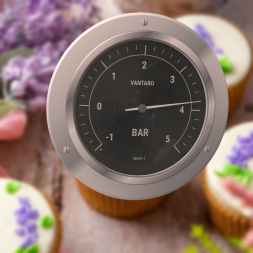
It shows 3.8 bar
